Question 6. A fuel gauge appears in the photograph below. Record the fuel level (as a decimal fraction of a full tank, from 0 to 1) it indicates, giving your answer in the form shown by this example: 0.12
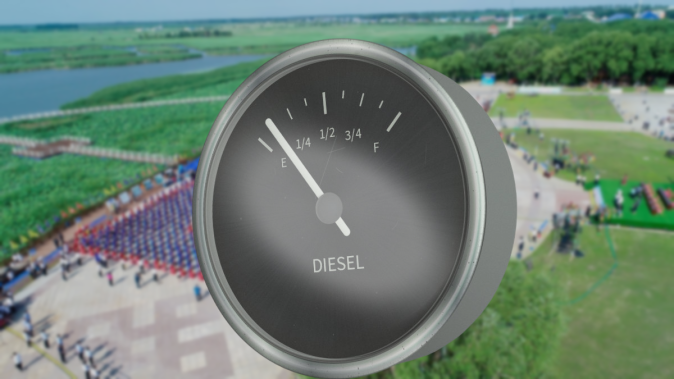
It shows 0.125
